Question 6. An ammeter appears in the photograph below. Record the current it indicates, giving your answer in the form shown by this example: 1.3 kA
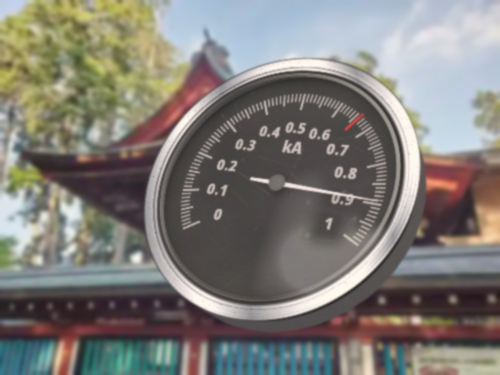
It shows 0.9 kA
